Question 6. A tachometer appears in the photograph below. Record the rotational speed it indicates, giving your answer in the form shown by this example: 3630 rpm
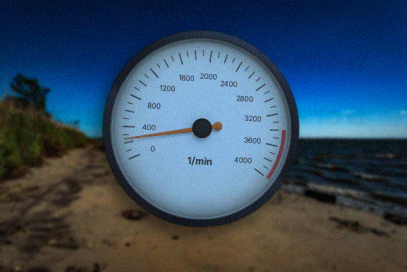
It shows 250 rpm
